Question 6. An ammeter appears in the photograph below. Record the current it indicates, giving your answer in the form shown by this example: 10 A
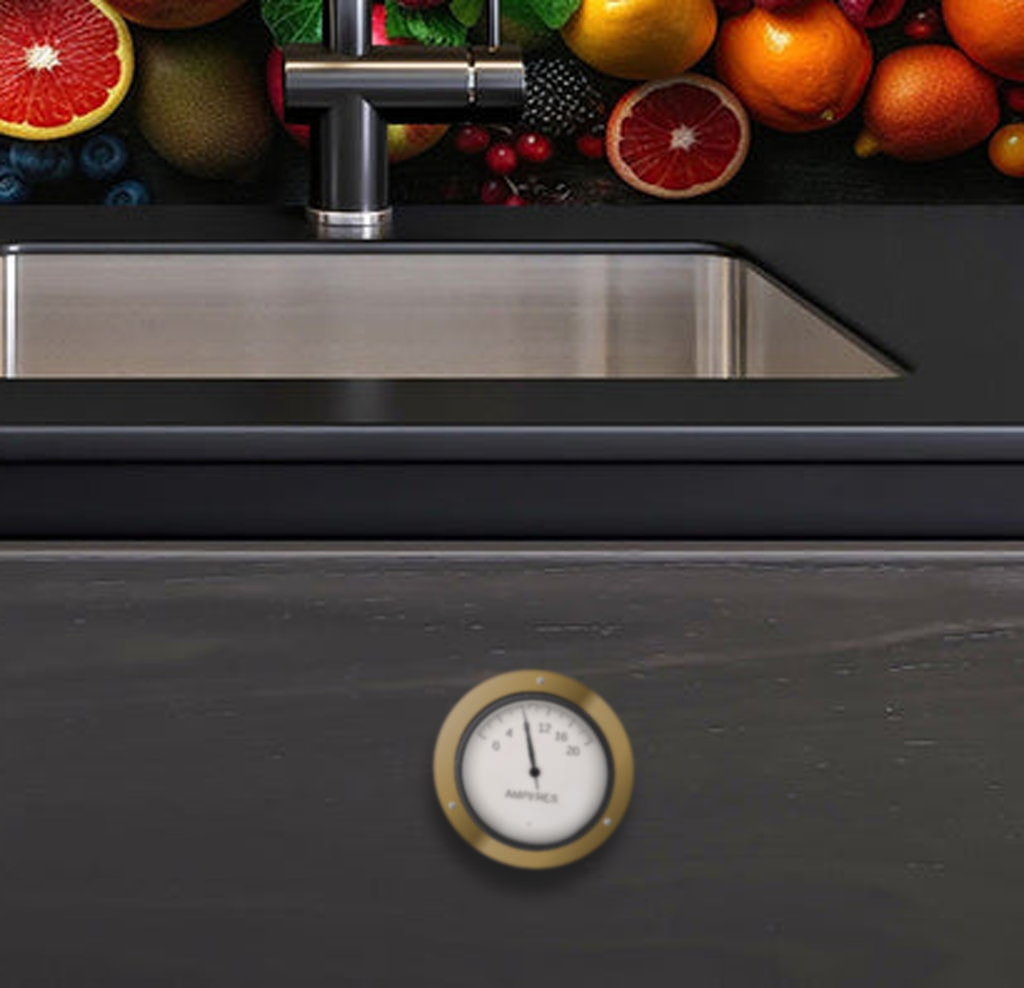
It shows 8 A
